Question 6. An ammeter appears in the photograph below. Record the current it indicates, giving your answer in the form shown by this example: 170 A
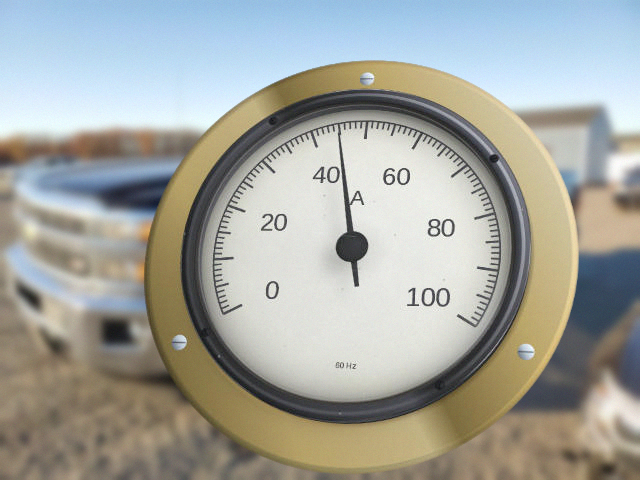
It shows 45 A
